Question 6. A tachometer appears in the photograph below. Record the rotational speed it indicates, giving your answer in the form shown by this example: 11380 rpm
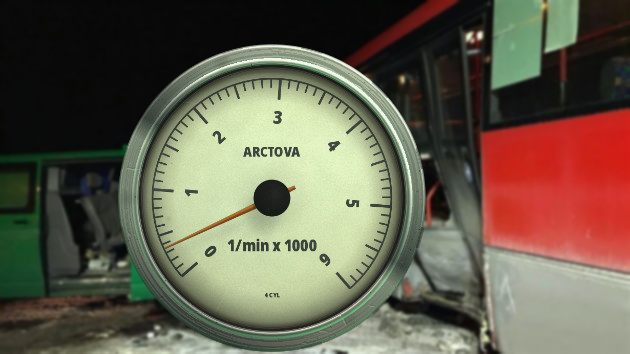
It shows 350 rpm
